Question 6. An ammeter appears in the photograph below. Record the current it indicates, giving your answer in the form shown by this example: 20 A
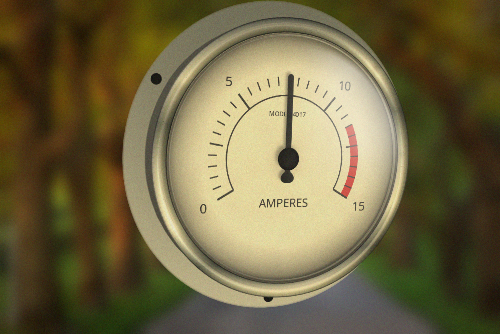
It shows 7.5 A
